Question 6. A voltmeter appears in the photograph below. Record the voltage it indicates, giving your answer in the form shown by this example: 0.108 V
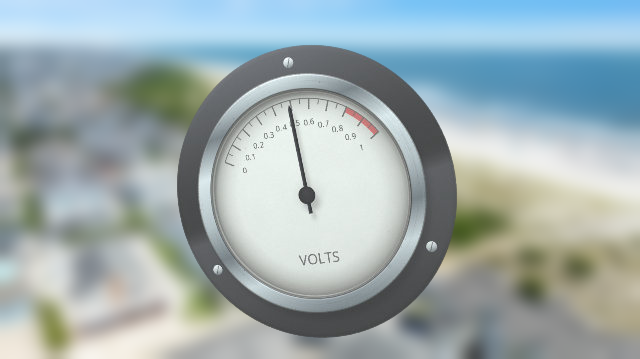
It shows 0.5 V
